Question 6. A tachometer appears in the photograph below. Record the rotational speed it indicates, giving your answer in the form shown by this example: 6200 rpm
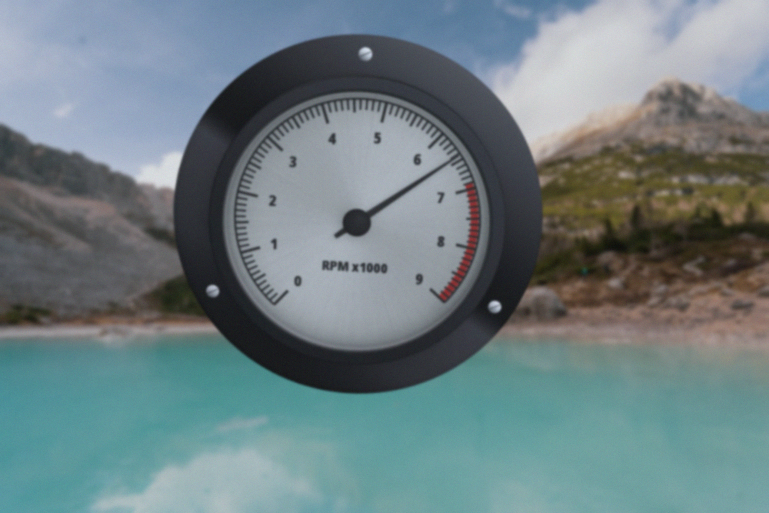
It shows 6400 rpm
